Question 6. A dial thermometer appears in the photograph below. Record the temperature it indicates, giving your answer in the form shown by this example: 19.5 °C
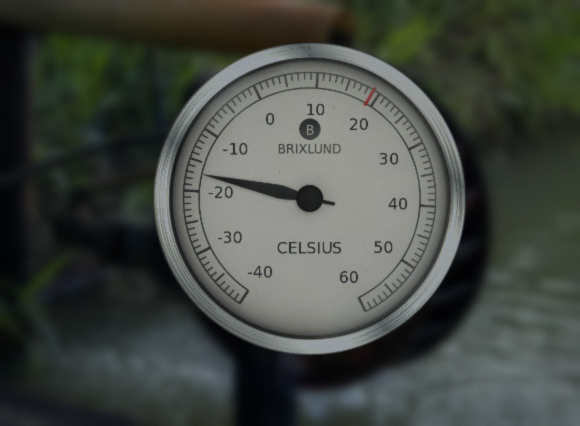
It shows -17 °C
